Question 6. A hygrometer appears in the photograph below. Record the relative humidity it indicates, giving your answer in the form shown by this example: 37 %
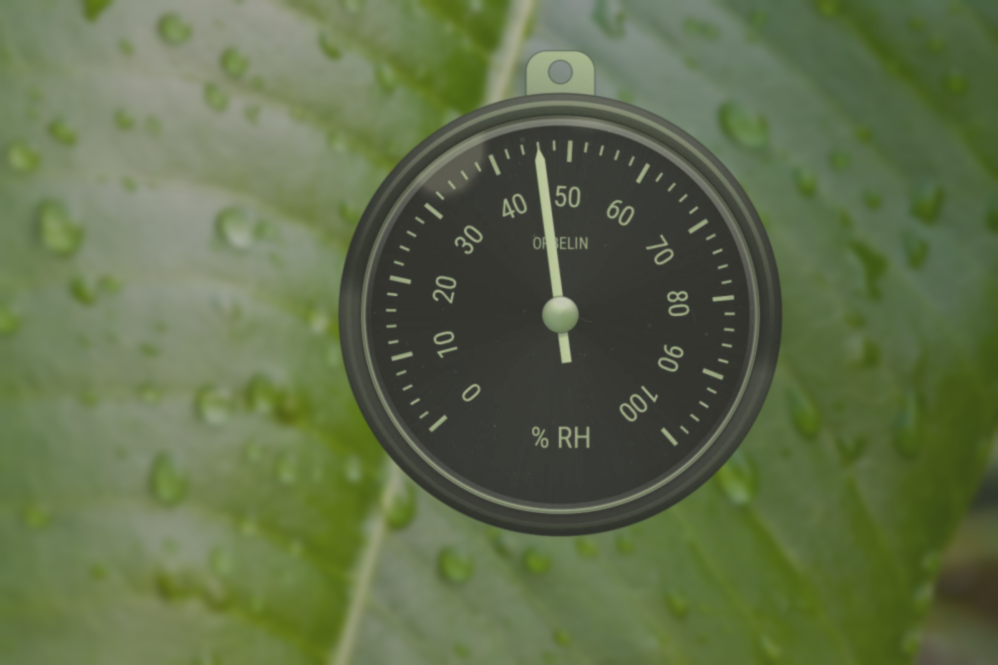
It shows 46 %
